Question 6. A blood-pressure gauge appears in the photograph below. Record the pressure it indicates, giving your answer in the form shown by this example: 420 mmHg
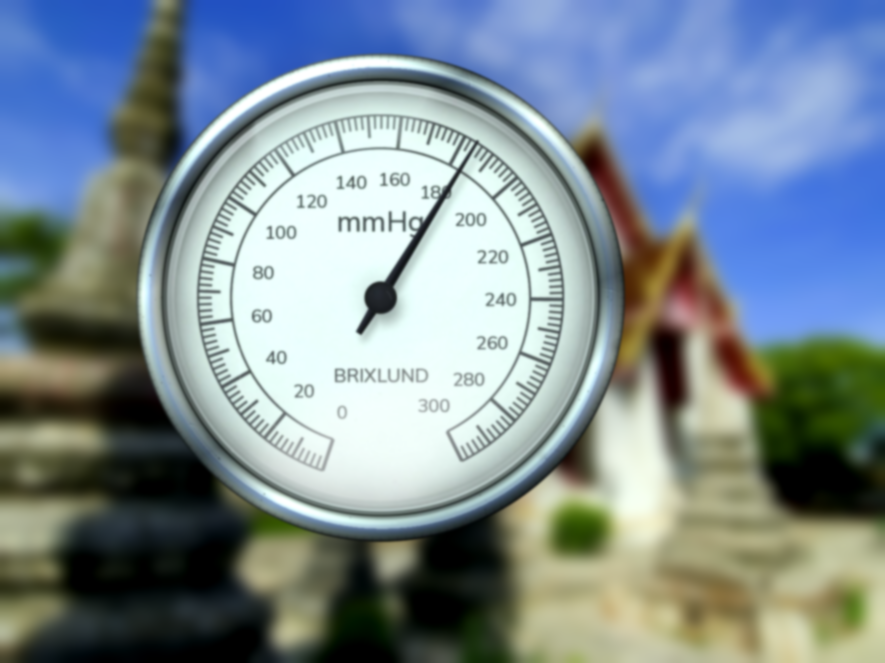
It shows 184 mmHg
